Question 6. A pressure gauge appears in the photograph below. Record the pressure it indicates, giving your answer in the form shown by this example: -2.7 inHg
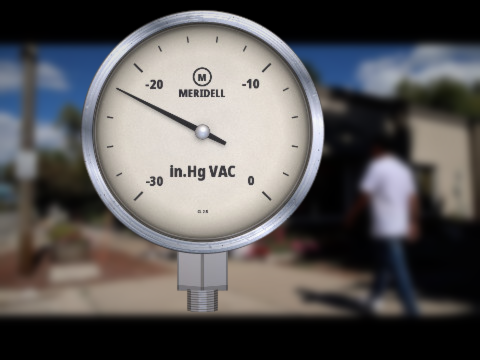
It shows -22 inHg
